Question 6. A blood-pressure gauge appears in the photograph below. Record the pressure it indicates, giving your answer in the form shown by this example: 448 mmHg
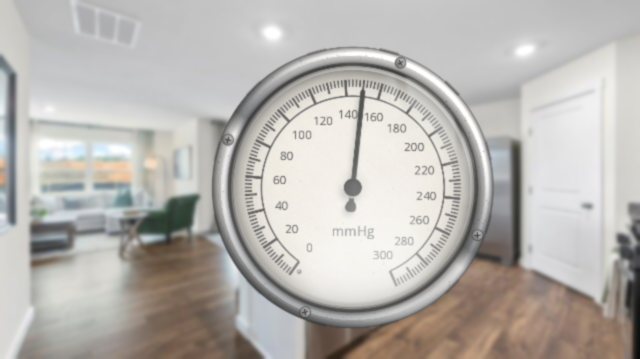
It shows 150 mmHg
